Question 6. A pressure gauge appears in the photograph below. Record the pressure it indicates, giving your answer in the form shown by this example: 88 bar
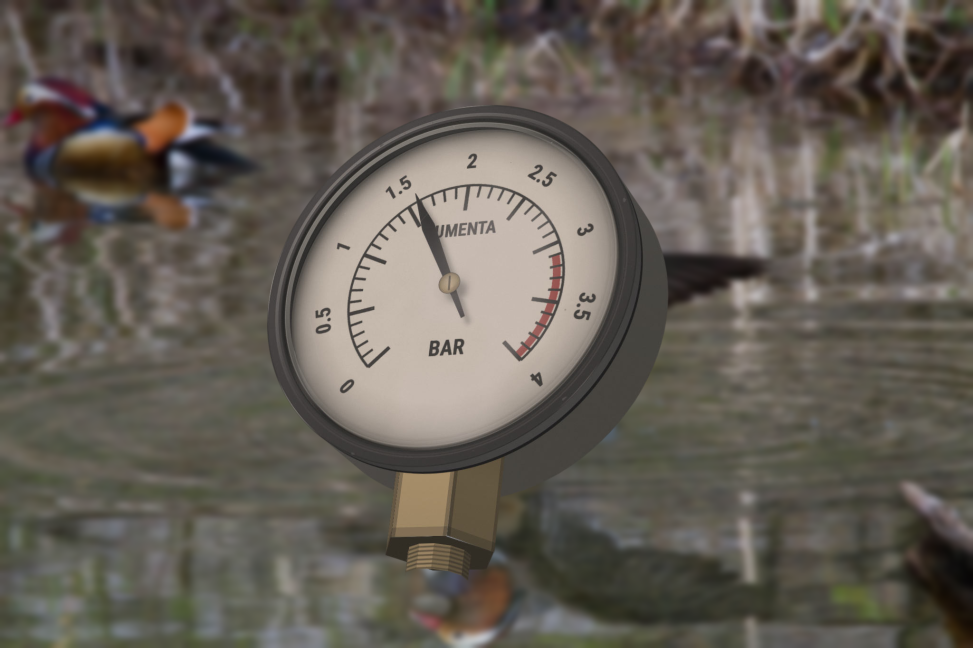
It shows 1.6 bar
